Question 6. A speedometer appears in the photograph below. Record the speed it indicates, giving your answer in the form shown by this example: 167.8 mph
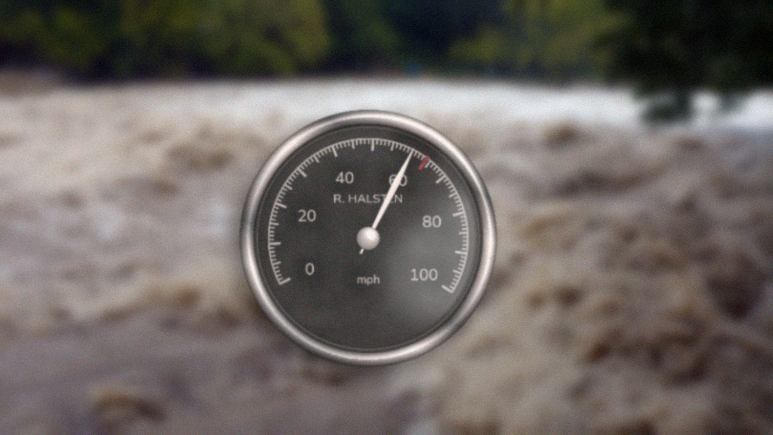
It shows 60 mph
